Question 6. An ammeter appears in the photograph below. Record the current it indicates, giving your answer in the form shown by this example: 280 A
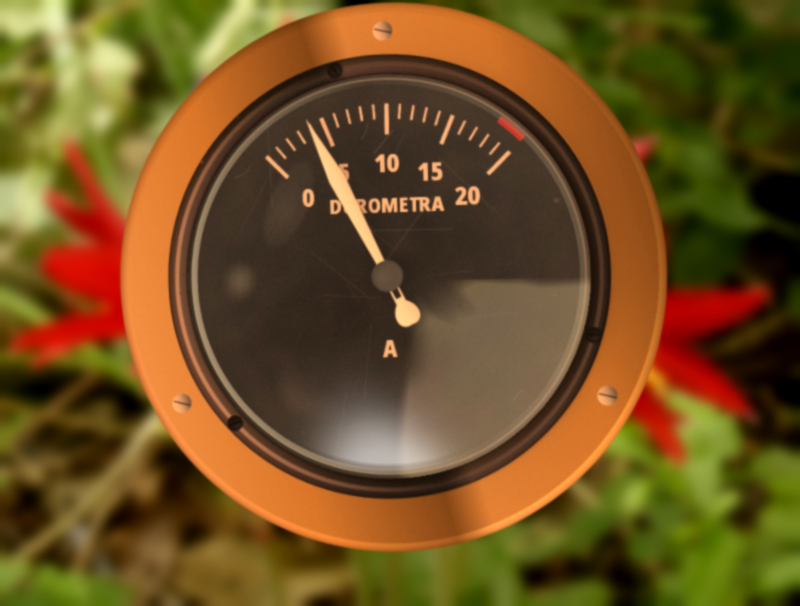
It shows 4 A
